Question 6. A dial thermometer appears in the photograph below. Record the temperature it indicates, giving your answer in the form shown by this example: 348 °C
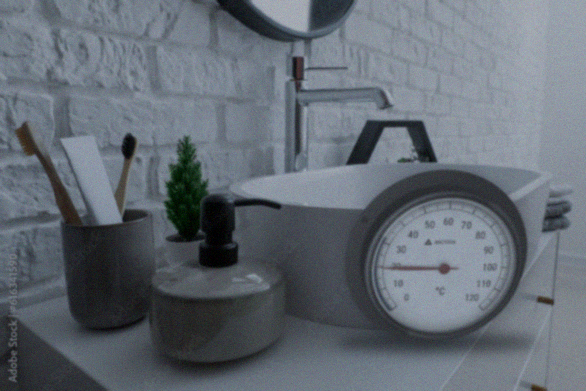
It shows 20 °C
